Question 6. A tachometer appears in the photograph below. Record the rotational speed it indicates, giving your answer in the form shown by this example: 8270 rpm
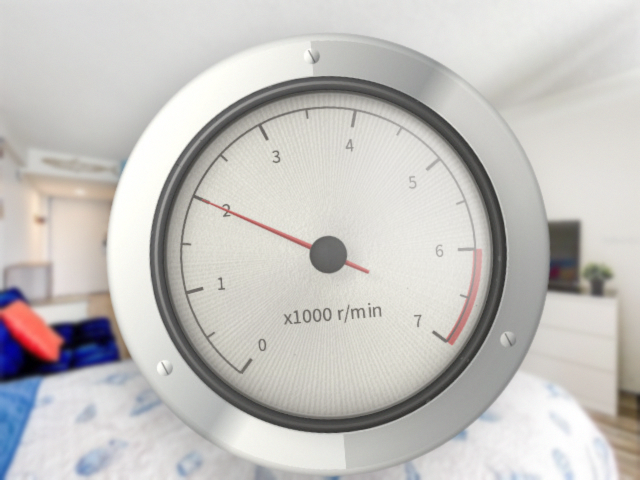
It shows 2000 rpm
